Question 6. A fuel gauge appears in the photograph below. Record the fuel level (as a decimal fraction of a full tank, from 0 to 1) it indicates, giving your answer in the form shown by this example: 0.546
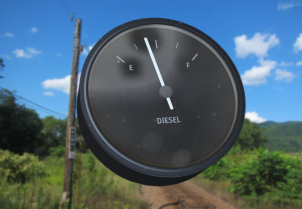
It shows 0.375
